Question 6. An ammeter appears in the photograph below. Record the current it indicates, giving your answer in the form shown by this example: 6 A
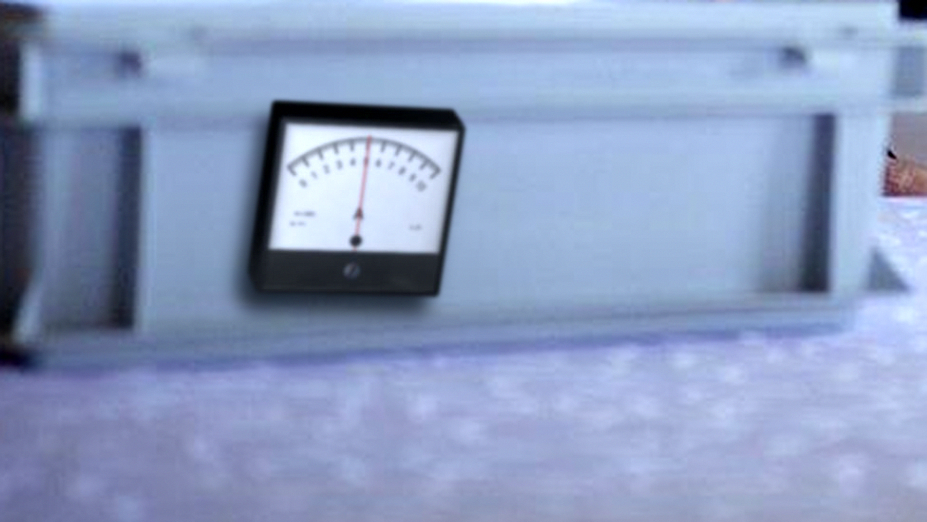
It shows 5 A
